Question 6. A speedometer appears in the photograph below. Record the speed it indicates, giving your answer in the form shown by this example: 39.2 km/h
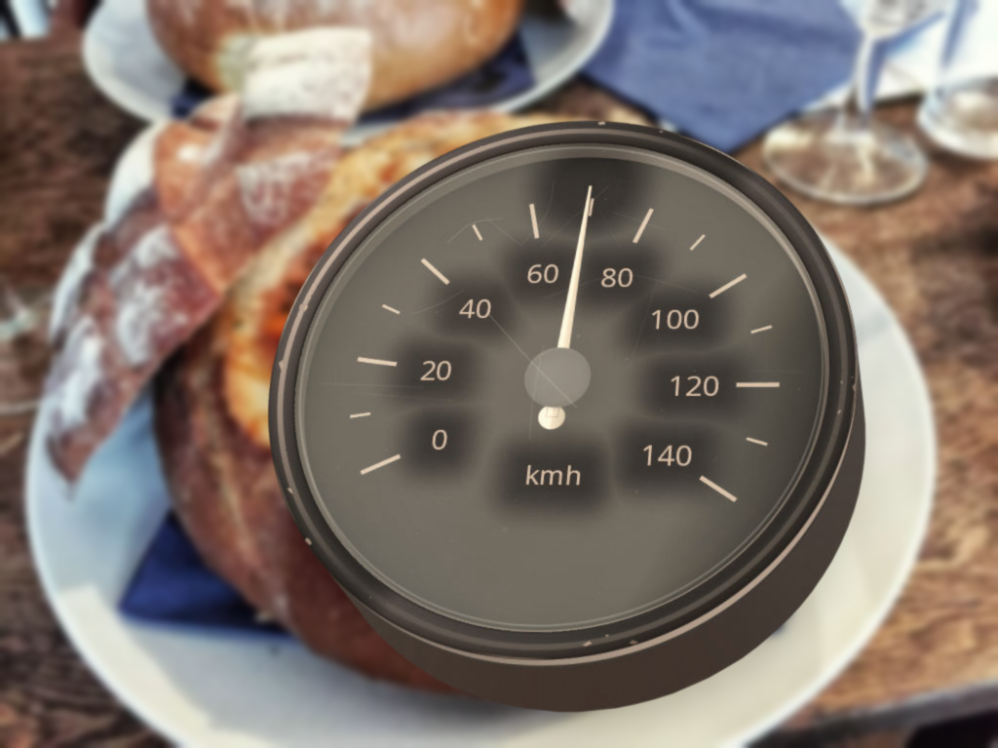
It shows 70 km/h
